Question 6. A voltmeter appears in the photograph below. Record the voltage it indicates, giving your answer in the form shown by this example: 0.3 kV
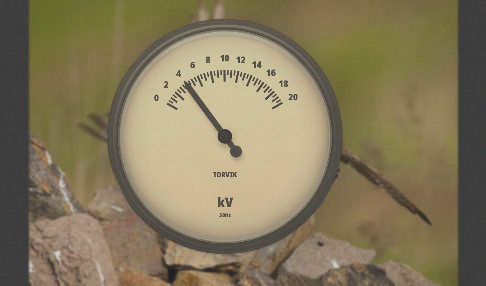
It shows 4 kV
